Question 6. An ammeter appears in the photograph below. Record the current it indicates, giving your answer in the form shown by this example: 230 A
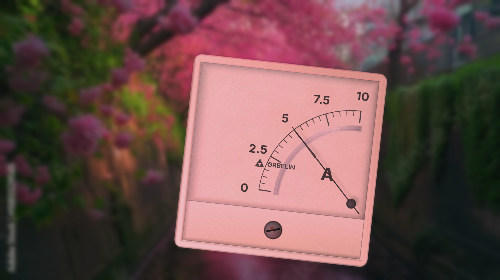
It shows 5 A
